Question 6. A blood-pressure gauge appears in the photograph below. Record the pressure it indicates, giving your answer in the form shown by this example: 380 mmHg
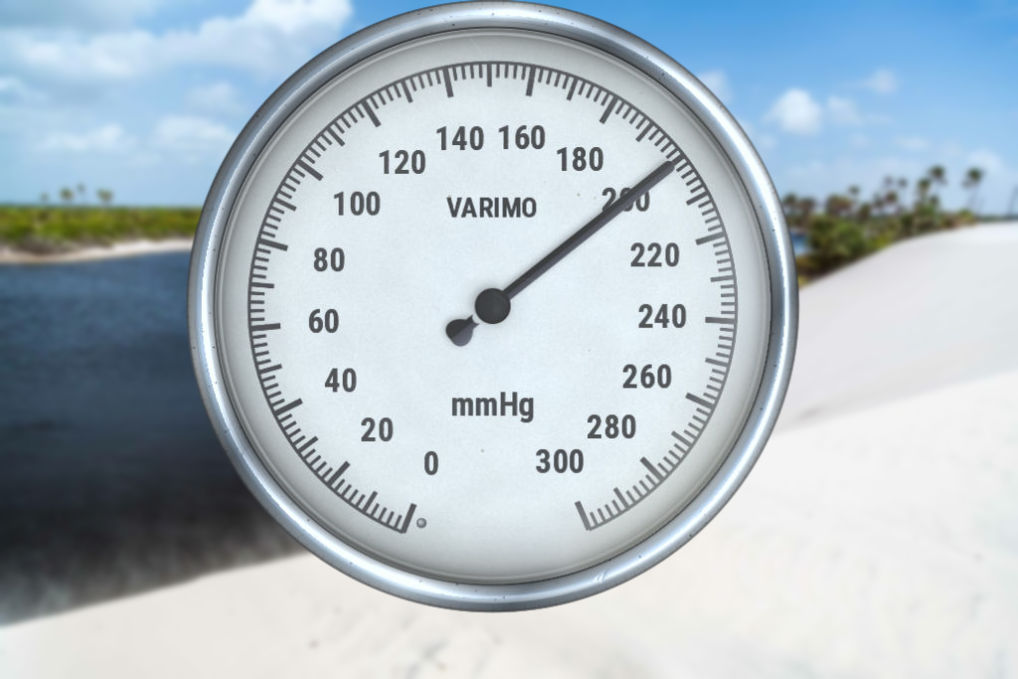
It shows 200 mmHg
